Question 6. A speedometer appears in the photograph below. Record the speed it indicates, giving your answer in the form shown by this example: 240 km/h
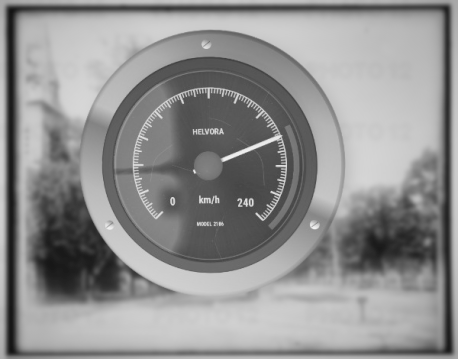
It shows 180 km/h
